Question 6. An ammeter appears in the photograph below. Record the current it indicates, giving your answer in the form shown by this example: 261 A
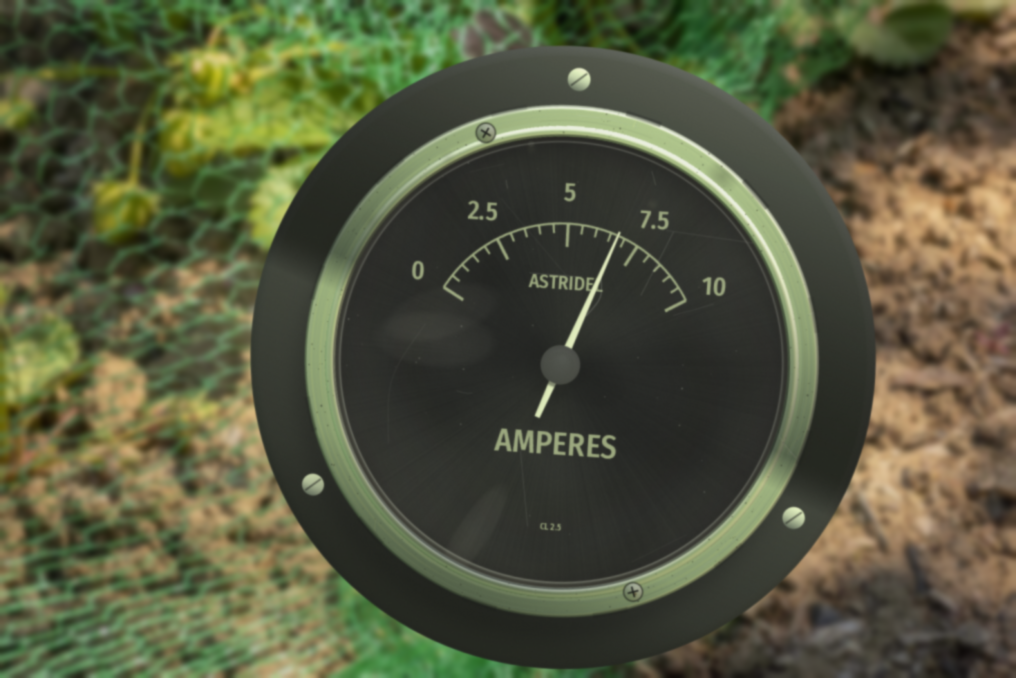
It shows 6.75 A
